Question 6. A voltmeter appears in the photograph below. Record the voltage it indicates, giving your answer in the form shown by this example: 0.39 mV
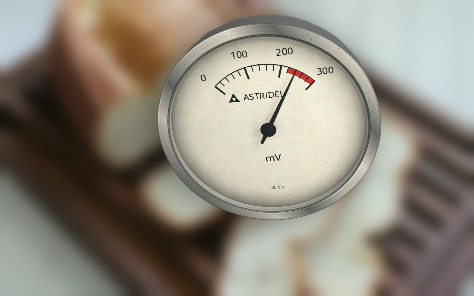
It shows 240 mV
